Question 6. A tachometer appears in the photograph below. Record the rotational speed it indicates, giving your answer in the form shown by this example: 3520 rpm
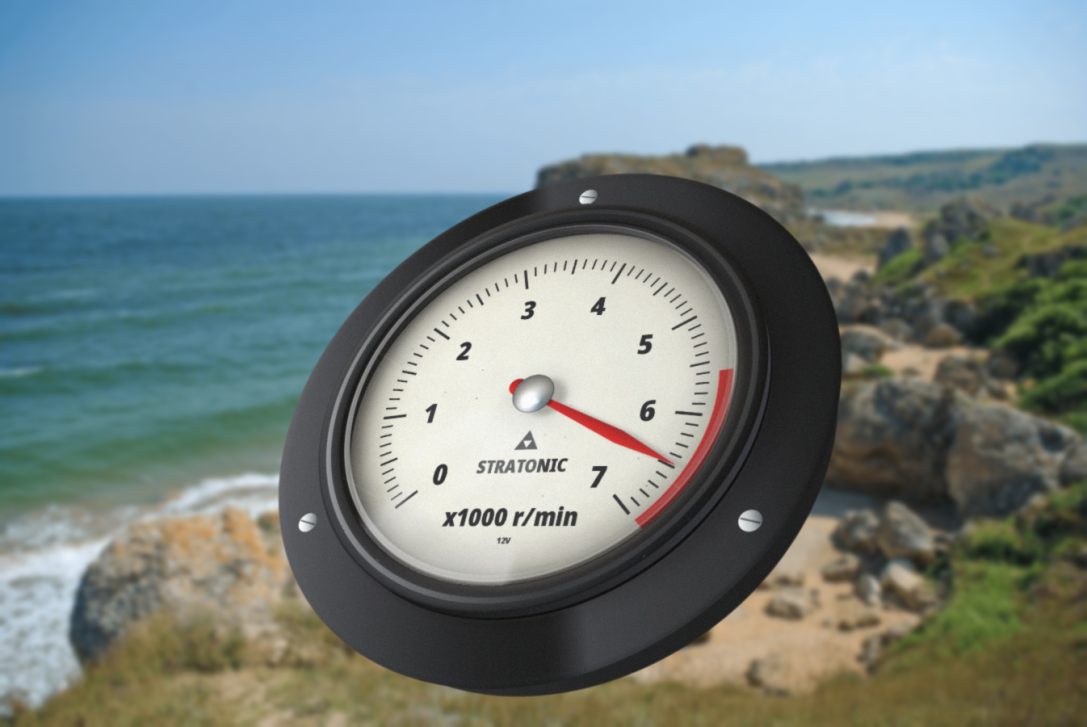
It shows 6500 rpm
